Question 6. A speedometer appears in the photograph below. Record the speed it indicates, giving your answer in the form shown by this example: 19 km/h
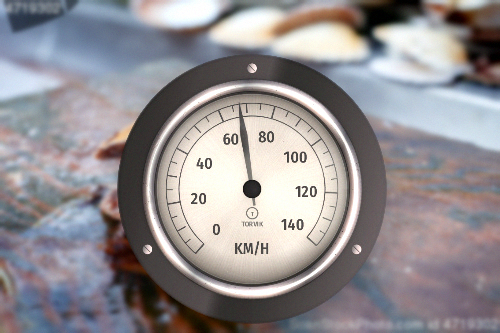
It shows 67.5 km/h
